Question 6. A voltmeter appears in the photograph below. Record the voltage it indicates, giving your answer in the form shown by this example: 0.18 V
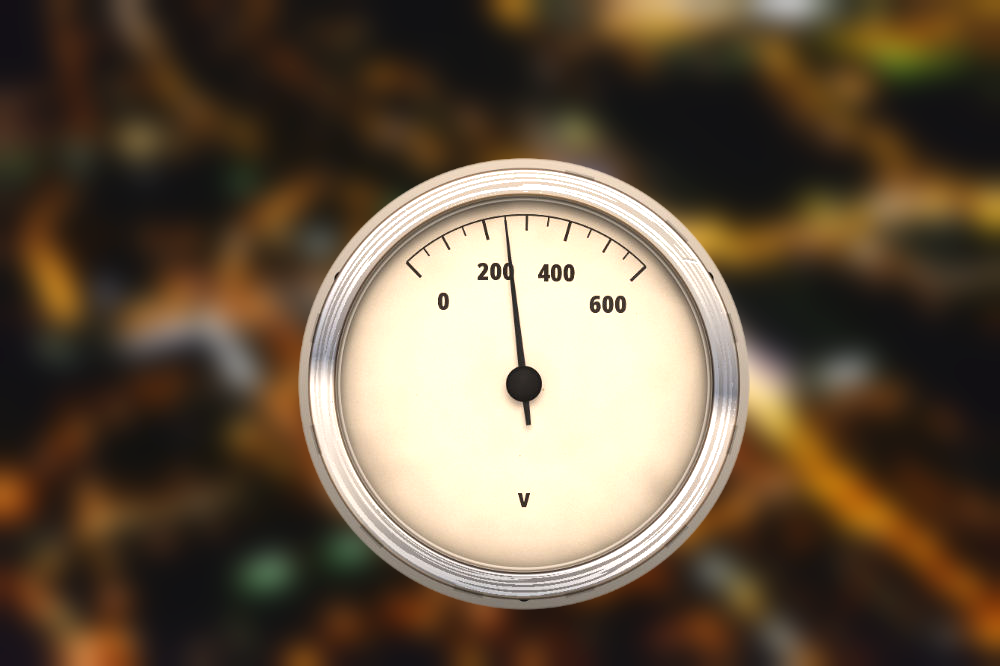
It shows 250 V
